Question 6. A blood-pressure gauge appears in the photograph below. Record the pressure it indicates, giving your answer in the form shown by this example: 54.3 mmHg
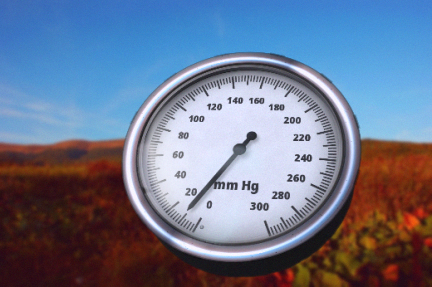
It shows 10 mmHg
